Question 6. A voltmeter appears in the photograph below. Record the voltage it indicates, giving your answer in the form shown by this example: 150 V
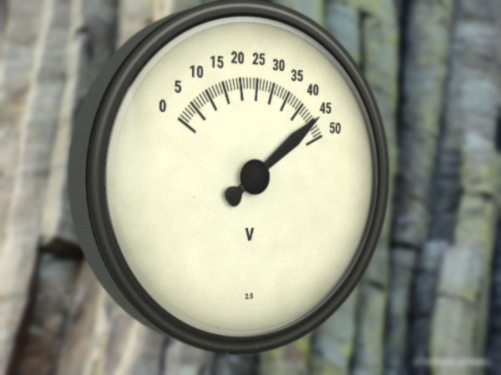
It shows 45 V
